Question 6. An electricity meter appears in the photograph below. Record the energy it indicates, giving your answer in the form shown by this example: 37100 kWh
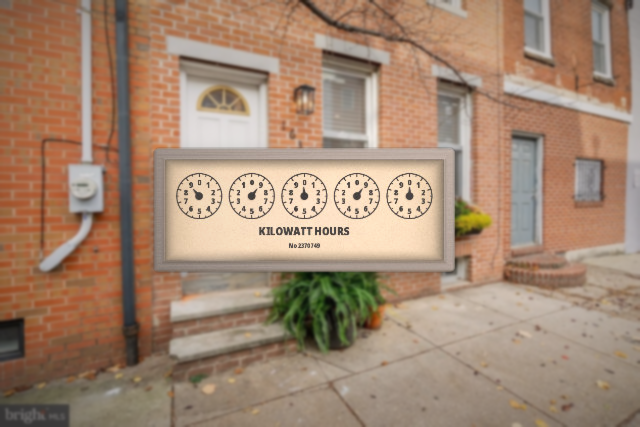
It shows 88990 kWh
